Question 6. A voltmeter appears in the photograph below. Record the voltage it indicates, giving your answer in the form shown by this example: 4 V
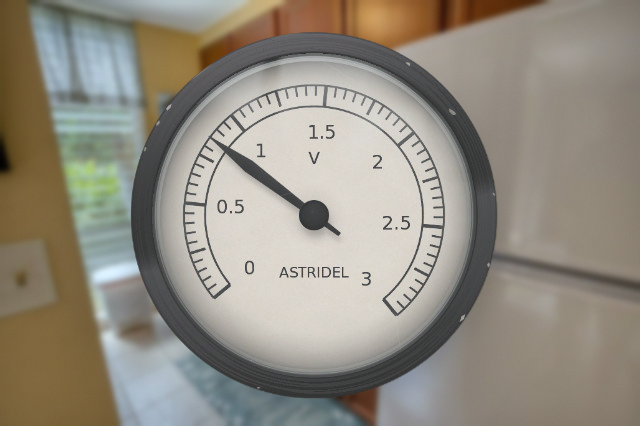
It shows 0.85 V
